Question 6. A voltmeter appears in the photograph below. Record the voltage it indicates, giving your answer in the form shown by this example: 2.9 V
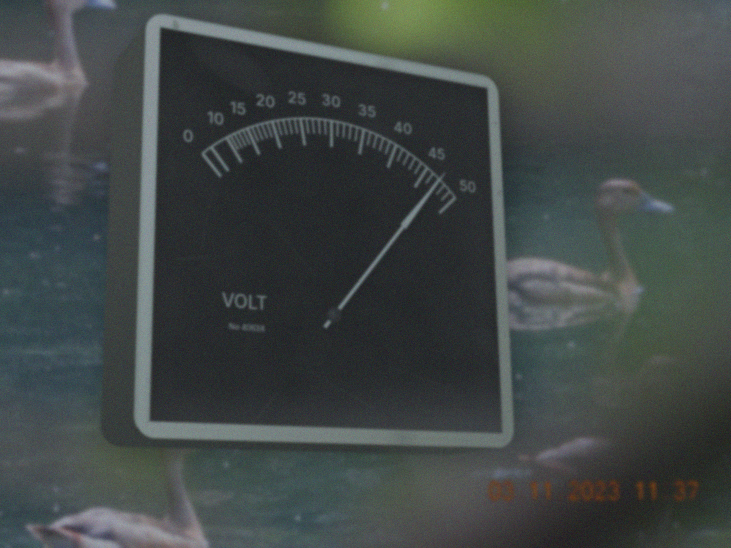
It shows 47 V
